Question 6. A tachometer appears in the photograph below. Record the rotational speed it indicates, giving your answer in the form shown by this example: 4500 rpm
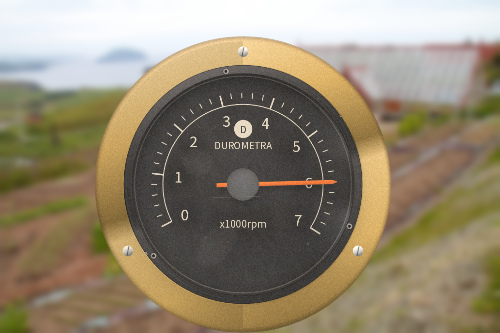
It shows 6000 rpm
